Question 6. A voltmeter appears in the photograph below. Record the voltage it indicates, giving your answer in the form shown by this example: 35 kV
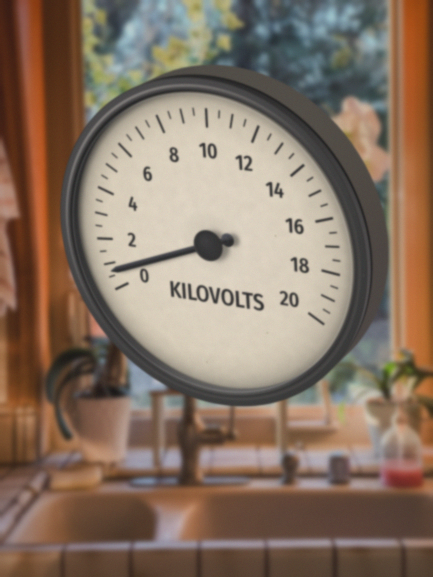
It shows 0.75 kV
